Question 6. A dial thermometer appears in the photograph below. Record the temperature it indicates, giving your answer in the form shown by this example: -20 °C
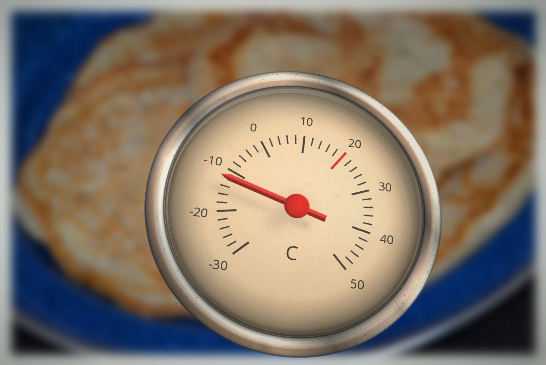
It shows -12 °C
